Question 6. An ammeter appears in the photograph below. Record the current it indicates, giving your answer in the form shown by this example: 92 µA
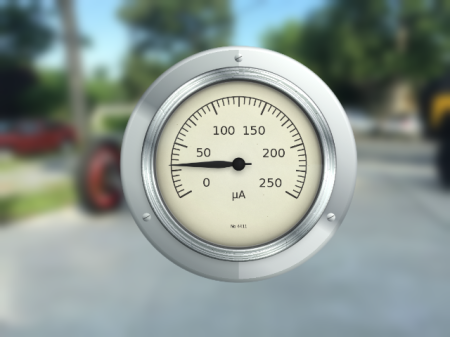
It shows 30 µA
